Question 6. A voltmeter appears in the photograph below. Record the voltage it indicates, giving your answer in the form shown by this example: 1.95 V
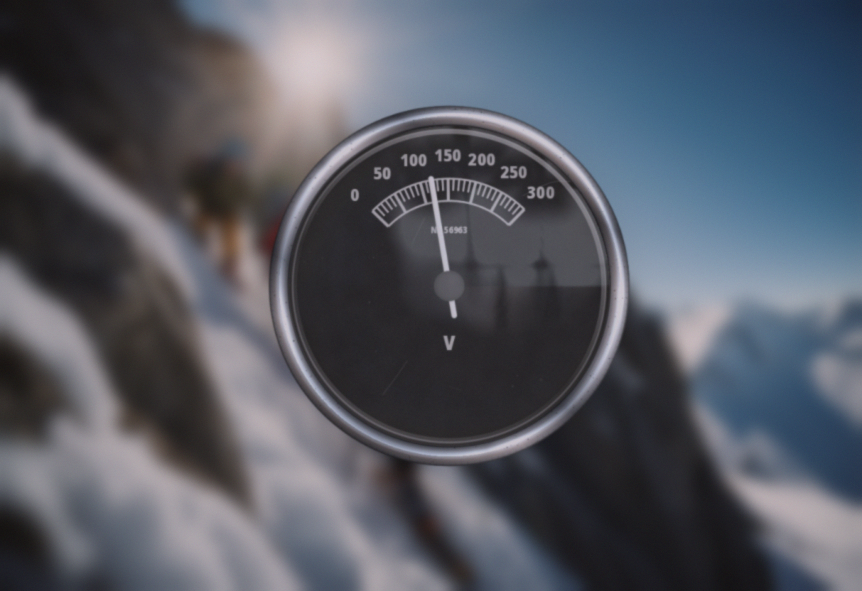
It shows 120 V
